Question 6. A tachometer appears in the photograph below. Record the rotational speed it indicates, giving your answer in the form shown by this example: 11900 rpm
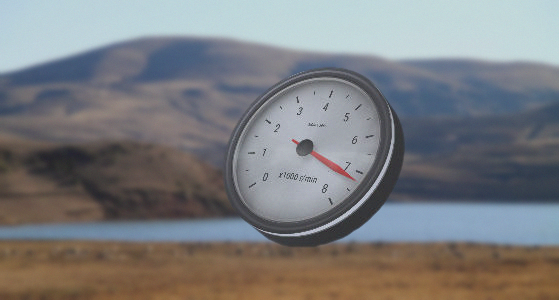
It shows 7250 rpm
